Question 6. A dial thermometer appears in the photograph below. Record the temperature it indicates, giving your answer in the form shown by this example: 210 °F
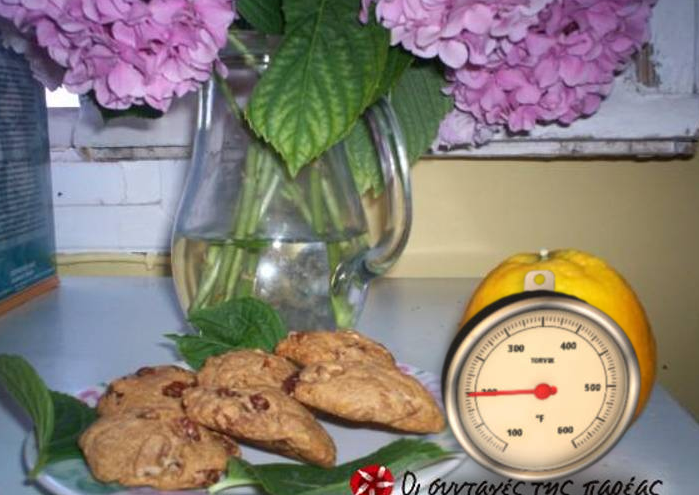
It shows 200 °F
